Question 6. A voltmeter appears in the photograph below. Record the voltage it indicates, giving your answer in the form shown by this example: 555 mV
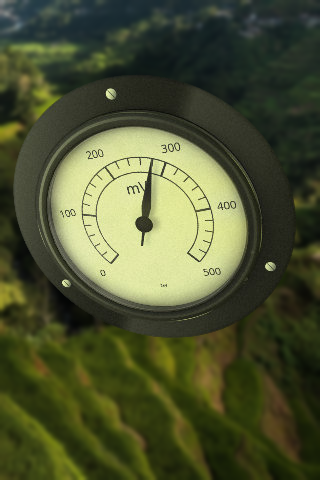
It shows 280 mV
